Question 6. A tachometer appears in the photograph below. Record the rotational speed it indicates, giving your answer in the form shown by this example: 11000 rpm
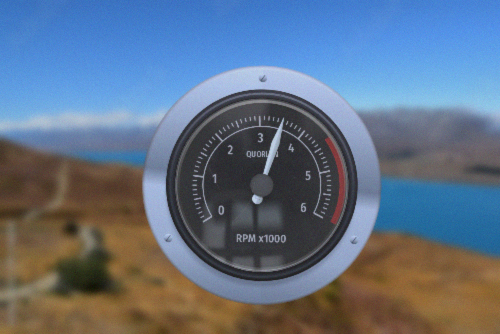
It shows 3500 rpm
